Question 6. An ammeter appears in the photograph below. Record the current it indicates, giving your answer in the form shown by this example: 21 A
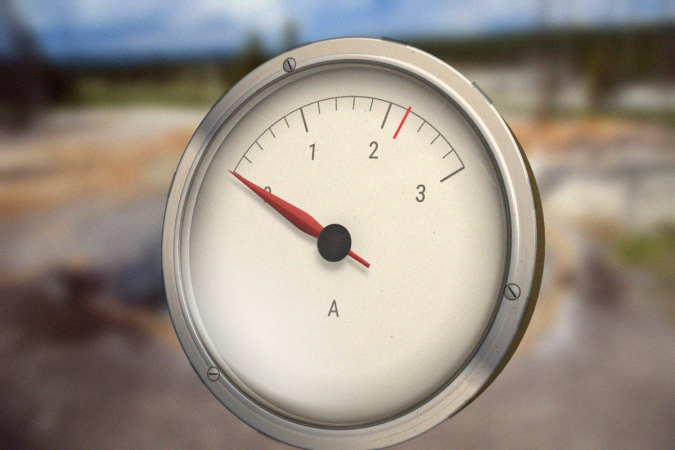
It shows 0 A
